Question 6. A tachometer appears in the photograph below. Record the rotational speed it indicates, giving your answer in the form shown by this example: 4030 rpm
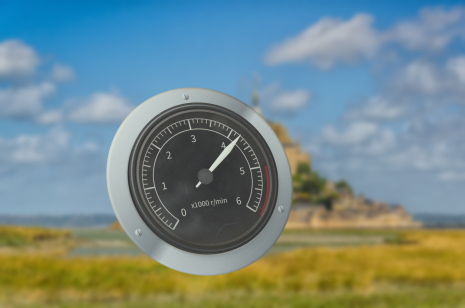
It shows 4200 rpm
